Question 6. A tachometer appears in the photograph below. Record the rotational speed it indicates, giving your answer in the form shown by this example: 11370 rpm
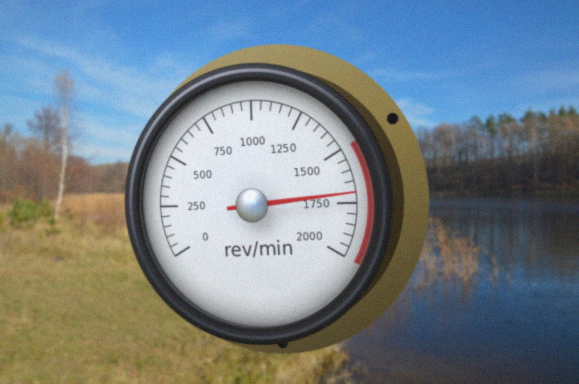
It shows 1700 rpm
